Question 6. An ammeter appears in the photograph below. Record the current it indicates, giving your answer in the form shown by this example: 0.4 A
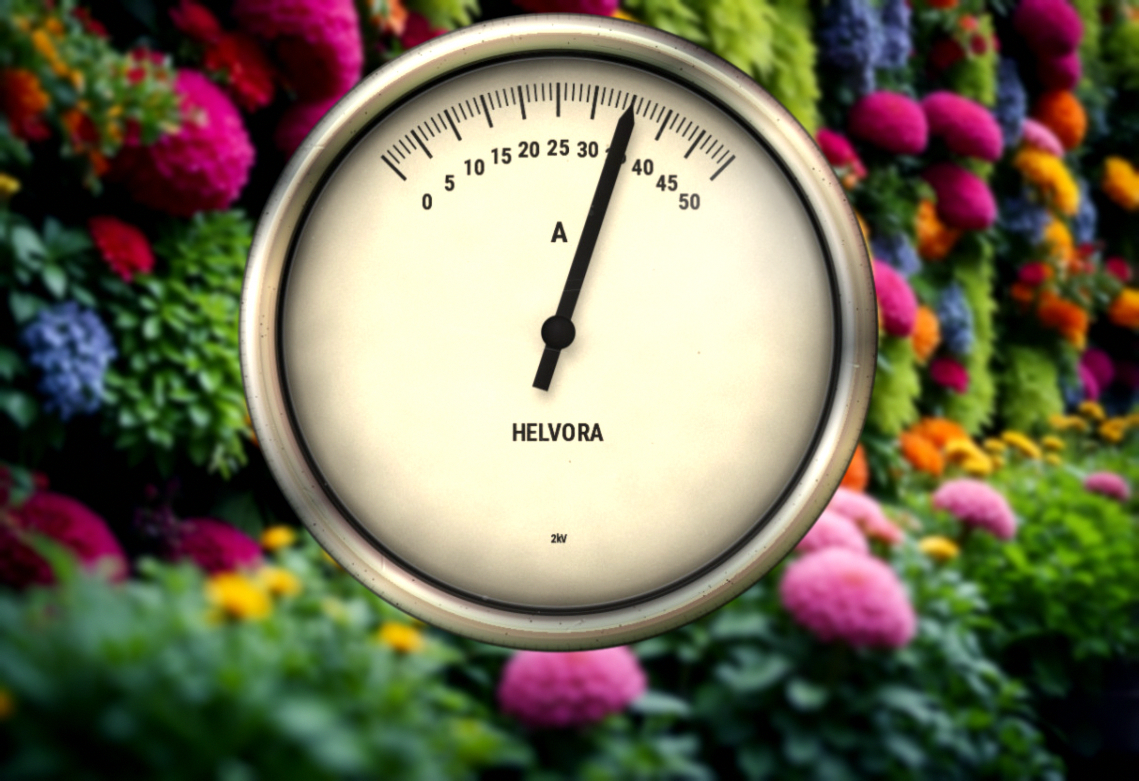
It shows 35 A
